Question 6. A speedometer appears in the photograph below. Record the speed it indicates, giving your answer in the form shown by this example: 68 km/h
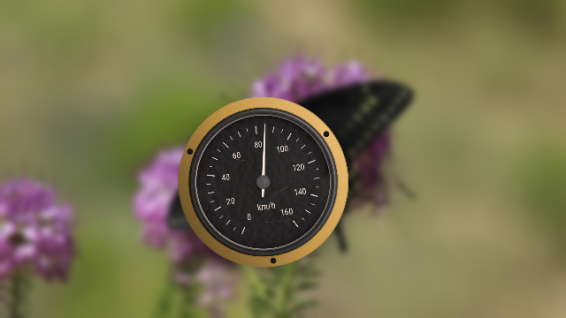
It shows 85 km/h
